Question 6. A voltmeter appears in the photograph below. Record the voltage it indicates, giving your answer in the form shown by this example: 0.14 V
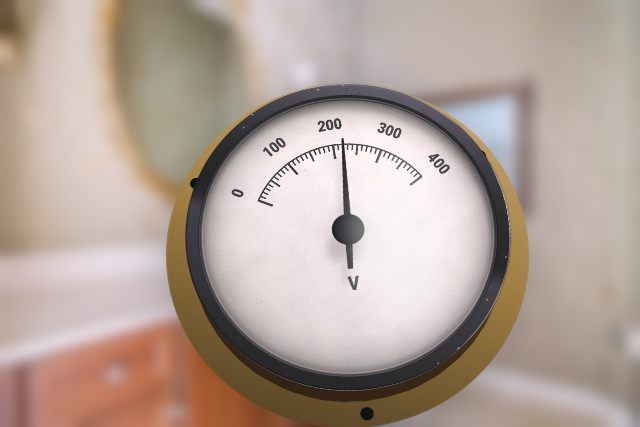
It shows 220 V
